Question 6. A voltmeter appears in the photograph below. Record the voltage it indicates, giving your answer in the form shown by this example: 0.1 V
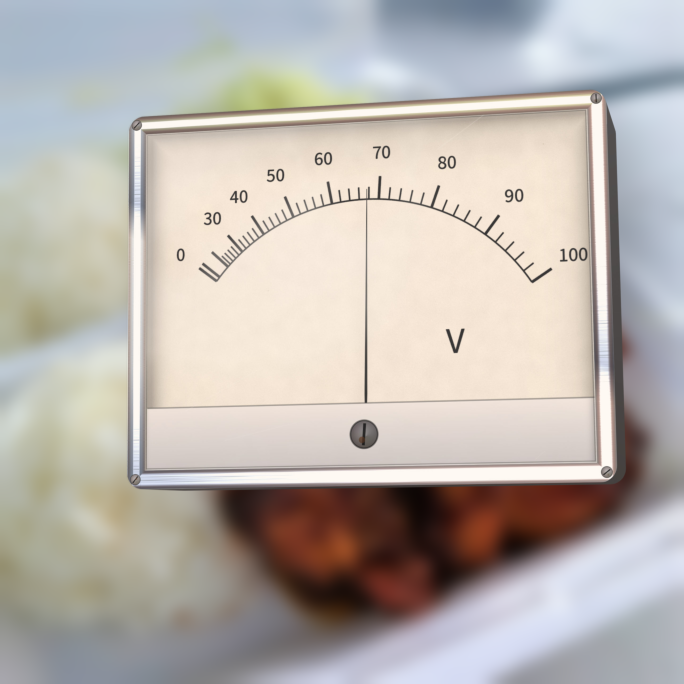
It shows 68 V
